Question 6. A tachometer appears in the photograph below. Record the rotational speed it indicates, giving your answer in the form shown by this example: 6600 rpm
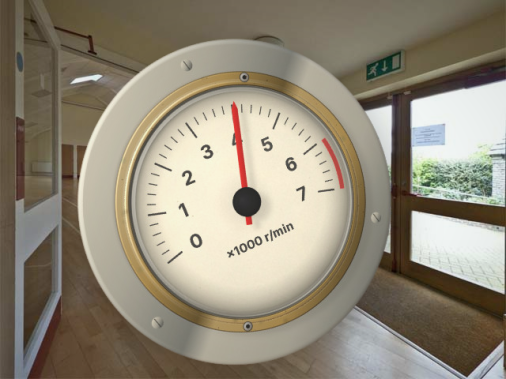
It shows 4000 rpm
